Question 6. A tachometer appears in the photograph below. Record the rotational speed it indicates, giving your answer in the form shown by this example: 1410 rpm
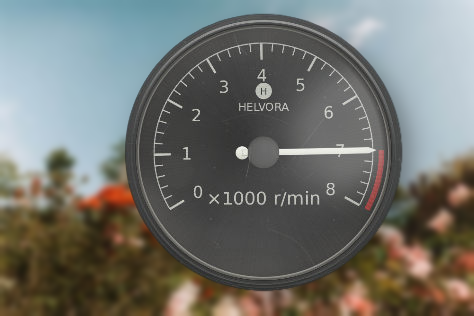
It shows 7000 rpm
